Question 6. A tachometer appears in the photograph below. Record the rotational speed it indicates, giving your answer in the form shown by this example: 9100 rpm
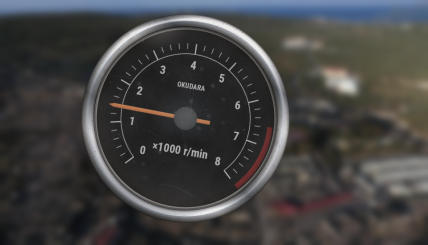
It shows 1400 rpm
